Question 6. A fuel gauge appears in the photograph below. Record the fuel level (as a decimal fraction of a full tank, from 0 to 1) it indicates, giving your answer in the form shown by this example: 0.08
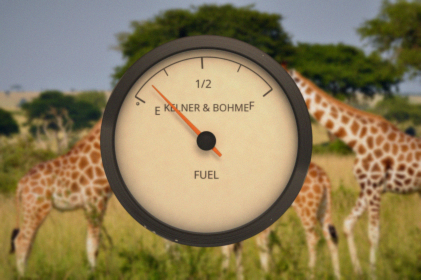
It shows 0.125
